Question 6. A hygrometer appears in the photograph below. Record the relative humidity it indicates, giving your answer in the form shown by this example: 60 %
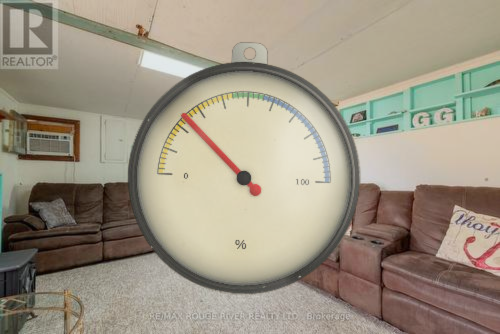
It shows 24 %
